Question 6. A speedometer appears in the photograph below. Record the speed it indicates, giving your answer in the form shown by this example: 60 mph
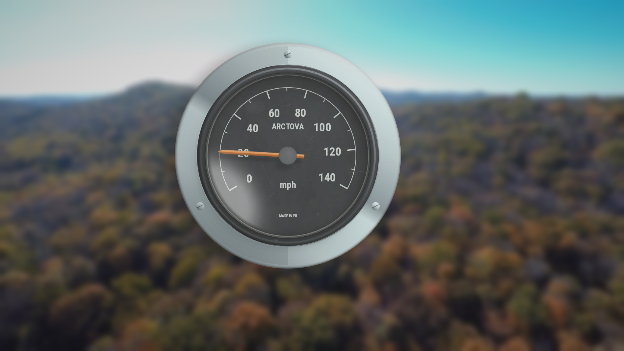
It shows 20 mph
